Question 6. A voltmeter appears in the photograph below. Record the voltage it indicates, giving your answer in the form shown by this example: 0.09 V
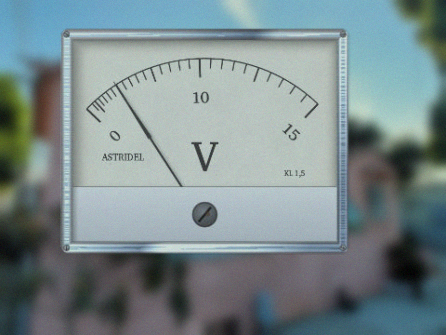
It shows 5 V
